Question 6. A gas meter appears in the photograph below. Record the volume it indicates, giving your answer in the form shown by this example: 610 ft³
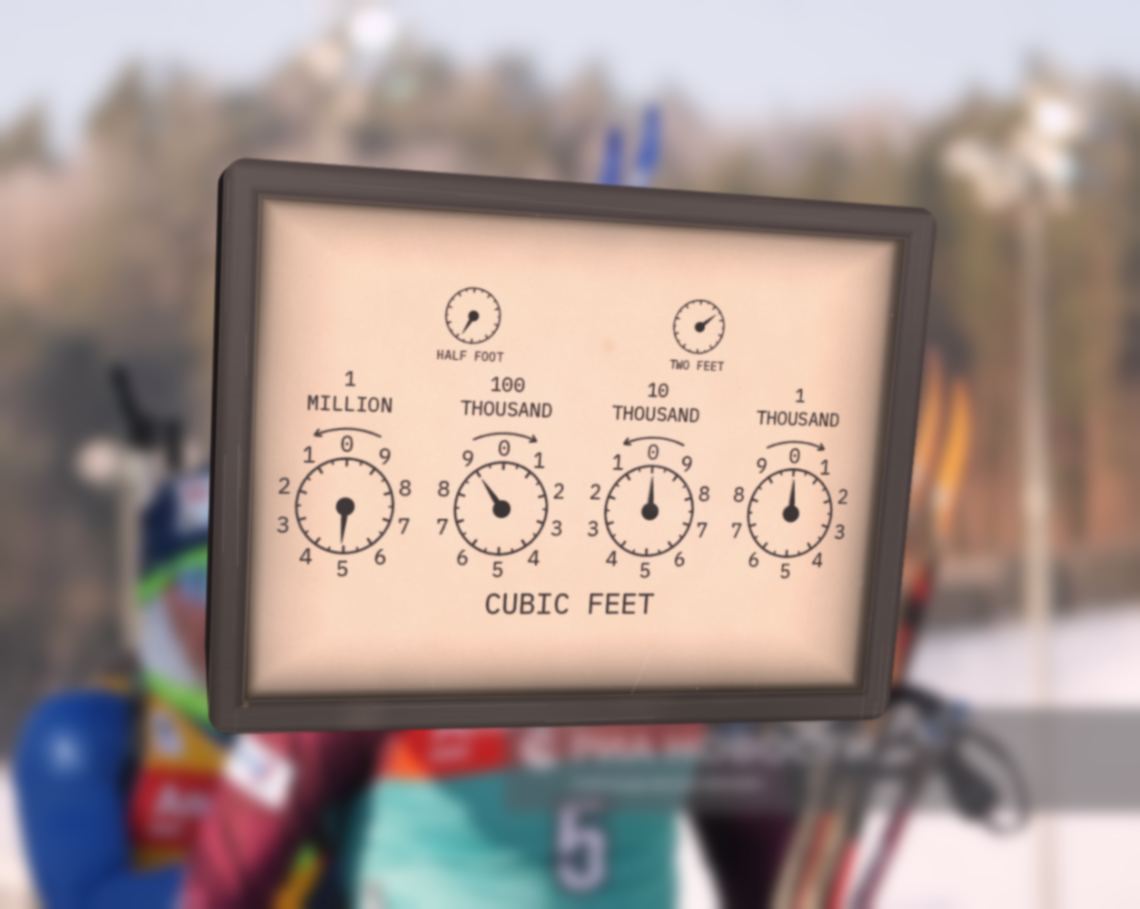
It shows 490000 ft³
